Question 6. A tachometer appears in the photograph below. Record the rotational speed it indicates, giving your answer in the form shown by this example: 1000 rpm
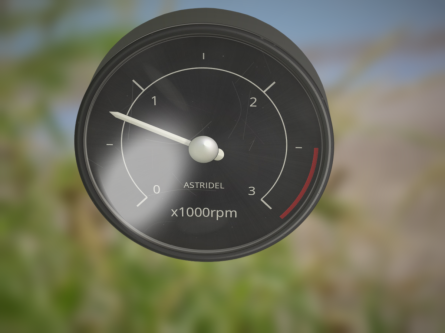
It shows 750 rpm
